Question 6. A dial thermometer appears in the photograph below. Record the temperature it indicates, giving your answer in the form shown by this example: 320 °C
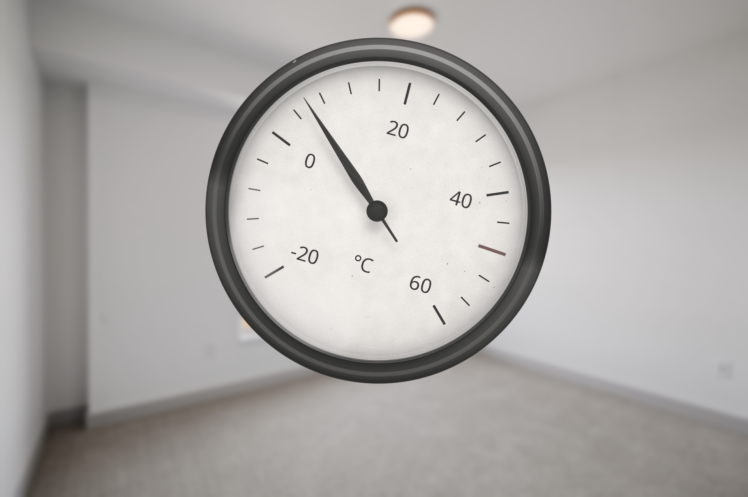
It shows 6 °C
